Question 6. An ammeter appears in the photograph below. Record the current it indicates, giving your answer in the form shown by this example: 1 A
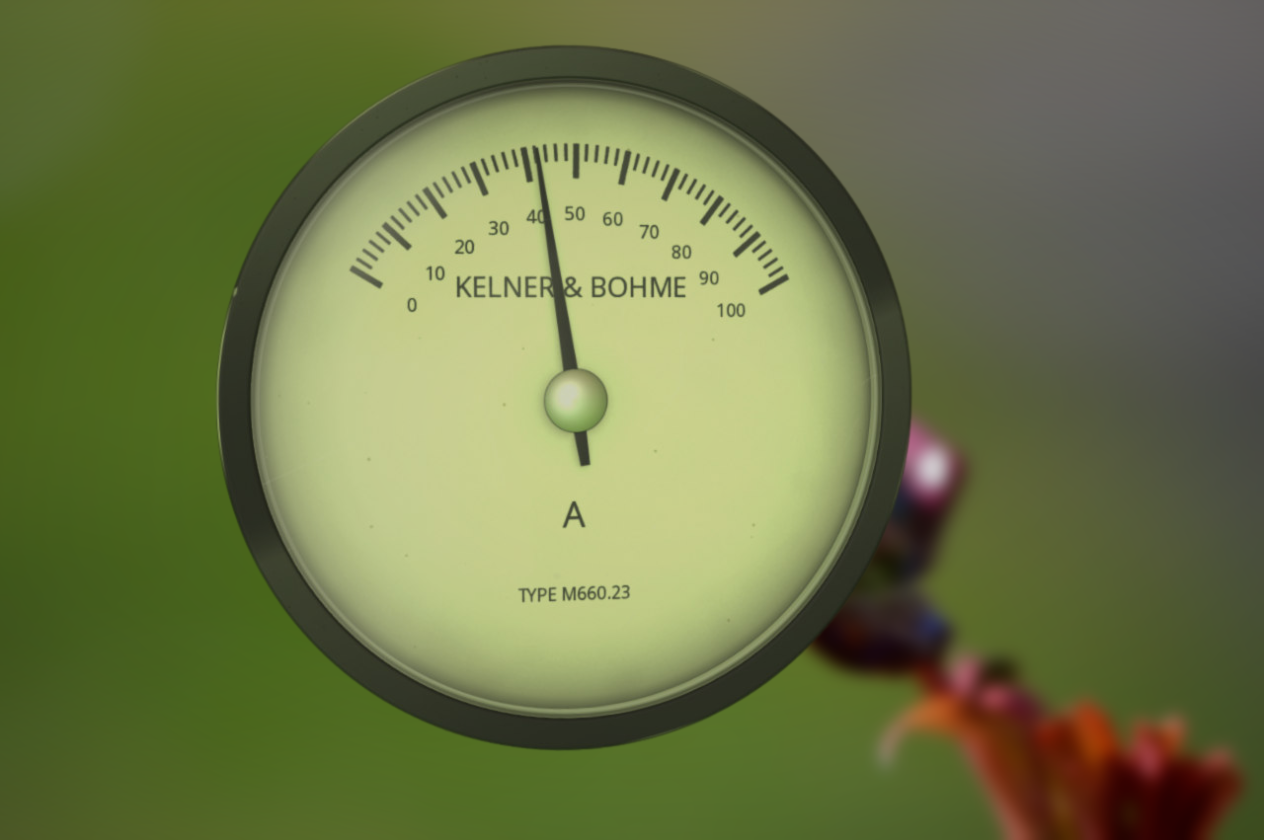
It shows 42 A
